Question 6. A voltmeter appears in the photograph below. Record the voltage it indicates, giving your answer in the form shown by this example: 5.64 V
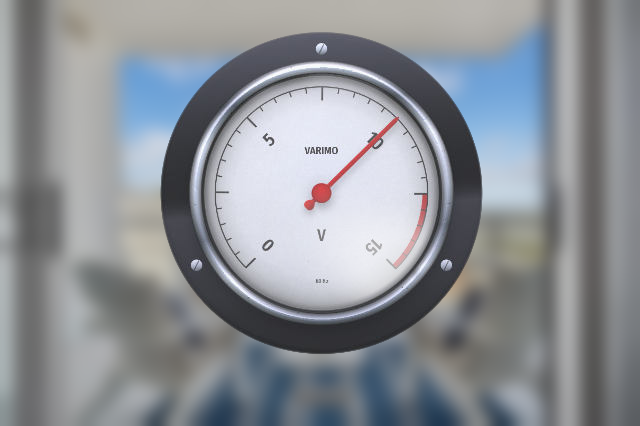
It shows 10 V
